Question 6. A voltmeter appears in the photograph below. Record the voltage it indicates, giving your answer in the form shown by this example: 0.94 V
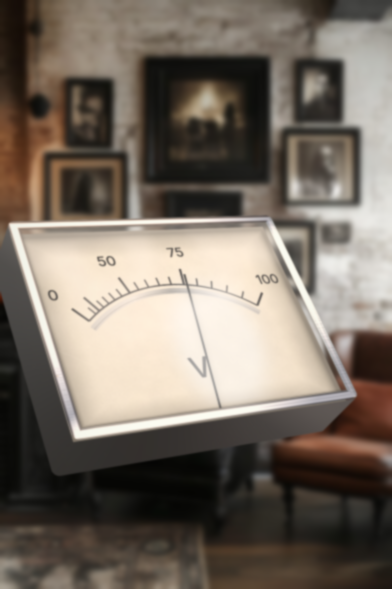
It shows 75 V
